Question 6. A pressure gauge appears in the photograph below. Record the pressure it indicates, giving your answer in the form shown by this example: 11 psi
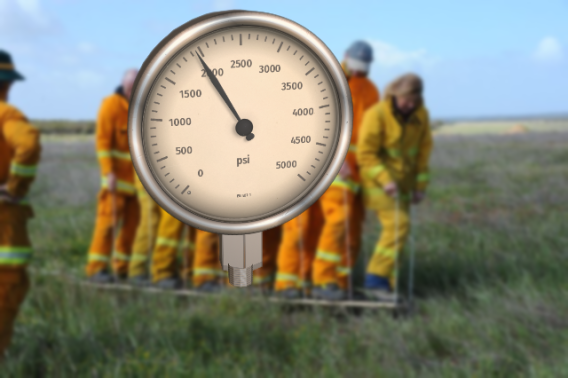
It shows 1950 psi
